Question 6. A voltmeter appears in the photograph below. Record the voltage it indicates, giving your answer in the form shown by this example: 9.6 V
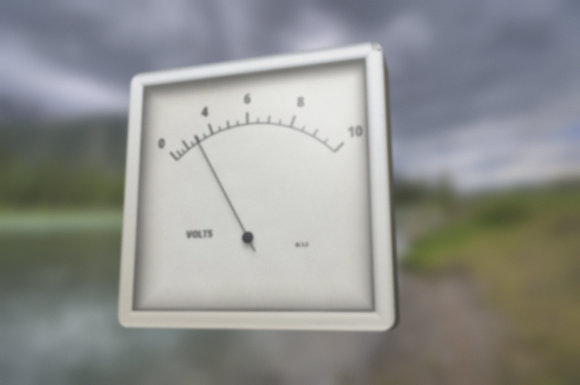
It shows 3 V
